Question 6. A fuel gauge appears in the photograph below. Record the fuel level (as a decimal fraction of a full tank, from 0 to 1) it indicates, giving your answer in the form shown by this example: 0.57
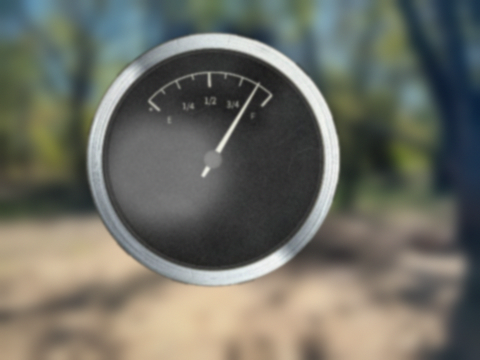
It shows 0.875
